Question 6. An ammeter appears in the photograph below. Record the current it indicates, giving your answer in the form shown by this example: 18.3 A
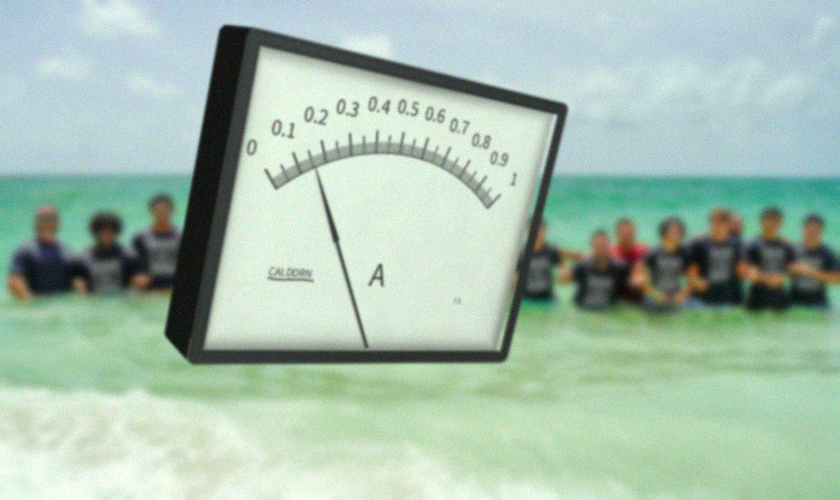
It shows 0.15 A
